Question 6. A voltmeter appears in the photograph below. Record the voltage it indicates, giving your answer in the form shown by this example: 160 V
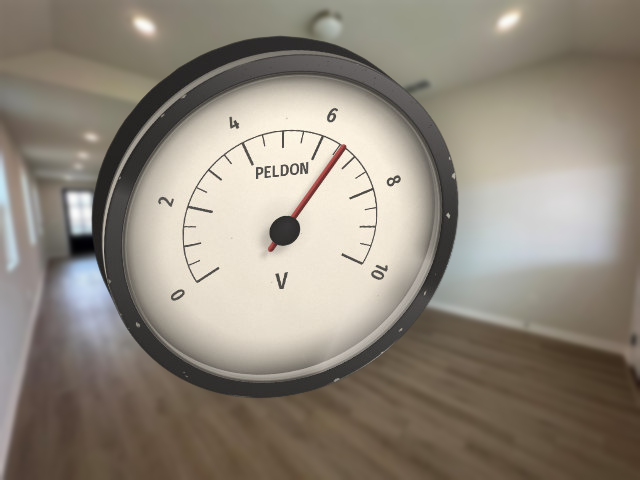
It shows 6.5 V
